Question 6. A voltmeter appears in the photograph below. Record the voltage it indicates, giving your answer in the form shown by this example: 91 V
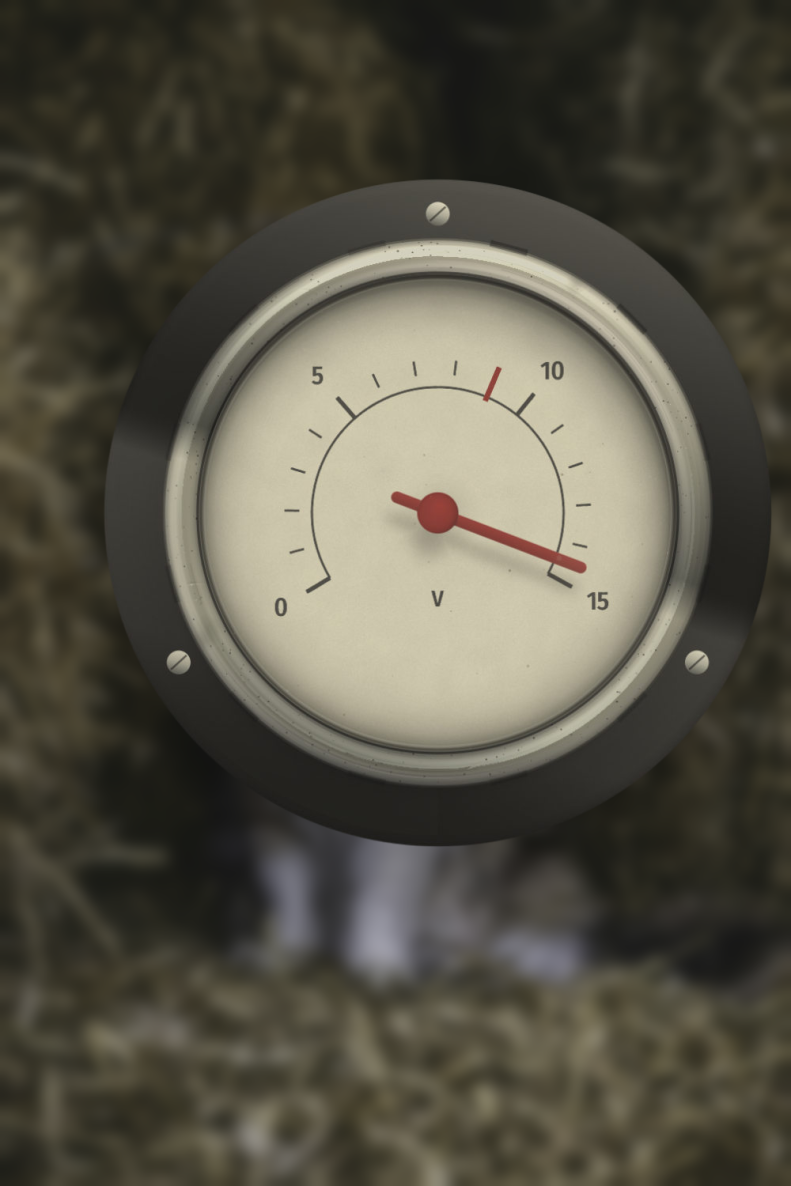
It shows 14.5 V
